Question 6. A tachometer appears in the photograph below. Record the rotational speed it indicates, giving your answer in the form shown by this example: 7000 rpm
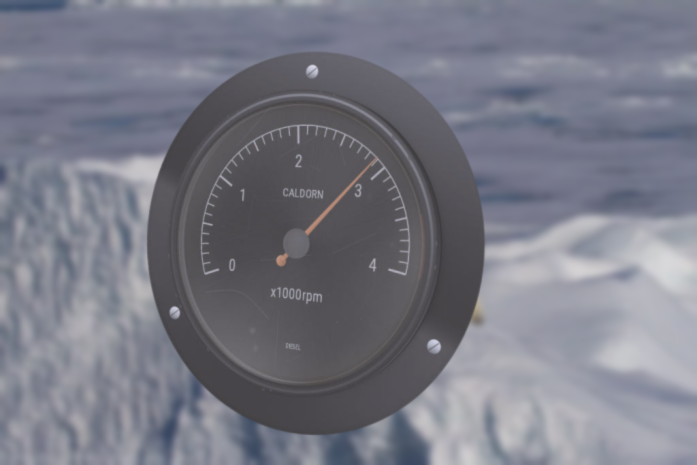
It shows 2900 rpm
